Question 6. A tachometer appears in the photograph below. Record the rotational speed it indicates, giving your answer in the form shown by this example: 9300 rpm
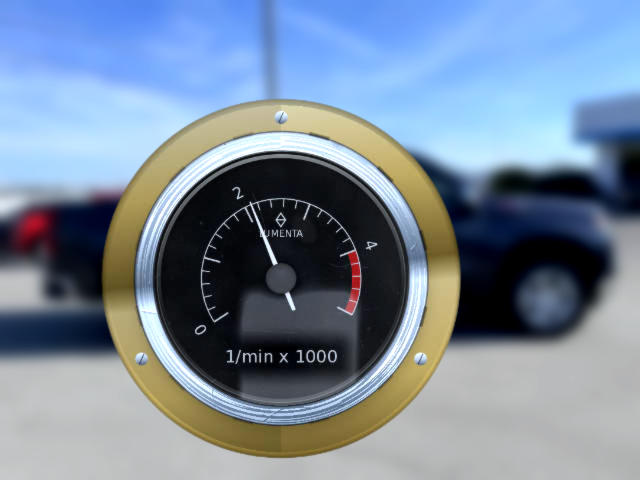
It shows 2100 rpm
